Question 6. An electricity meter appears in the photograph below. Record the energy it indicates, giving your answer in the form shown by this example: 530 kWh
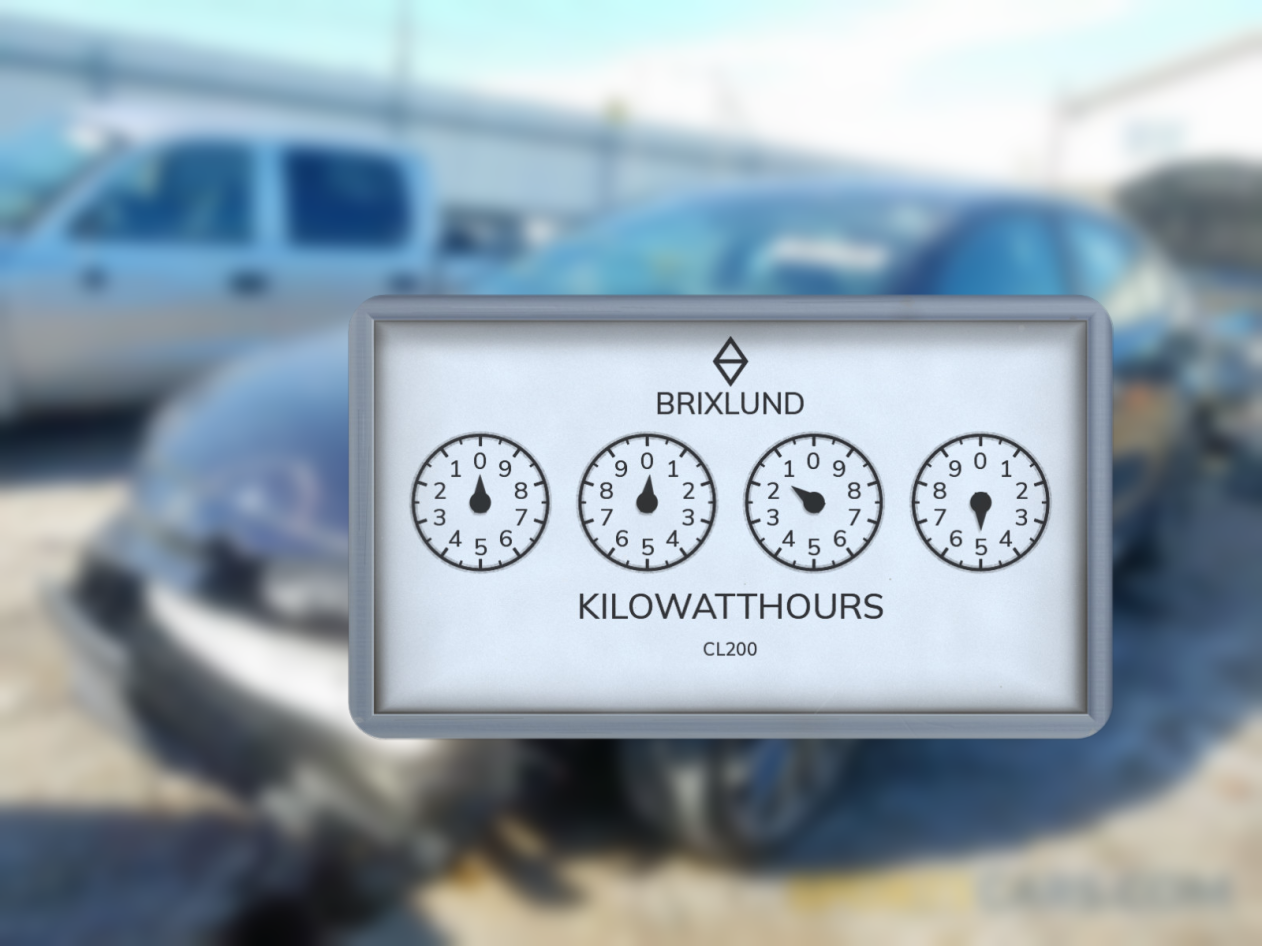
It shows 15 kWh
